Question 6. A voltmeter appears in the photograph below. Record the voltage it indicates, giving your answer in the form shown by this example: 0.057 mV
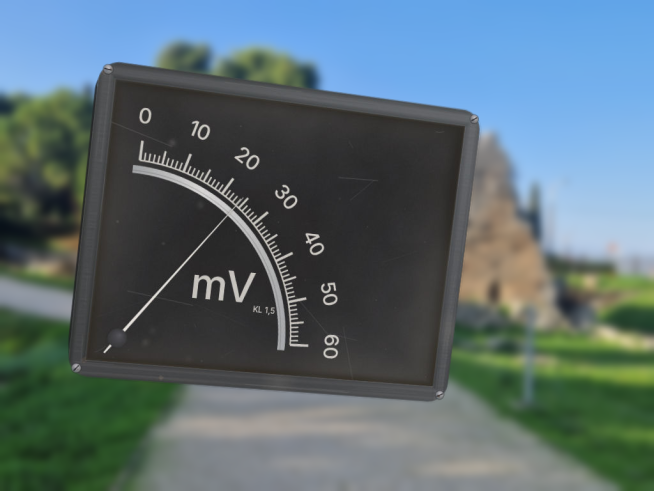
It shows 24 mV
